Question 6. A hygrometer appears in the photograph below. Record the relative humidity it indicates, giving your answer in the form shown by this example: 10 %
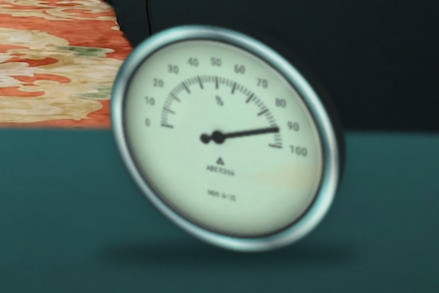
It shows 90 %
